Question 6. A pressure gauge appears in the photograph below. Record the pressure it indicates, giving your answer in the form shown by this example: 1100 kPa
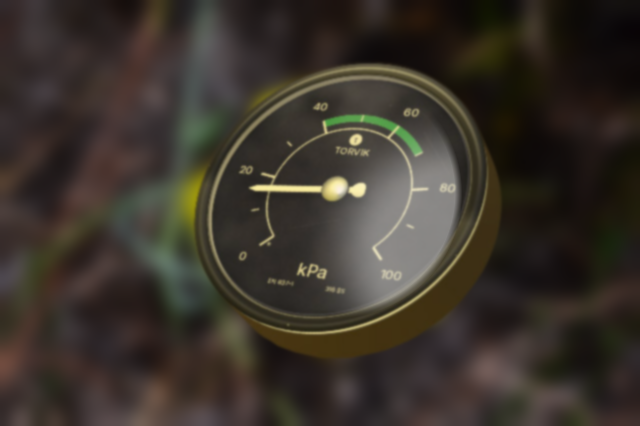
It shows 15 kPa
